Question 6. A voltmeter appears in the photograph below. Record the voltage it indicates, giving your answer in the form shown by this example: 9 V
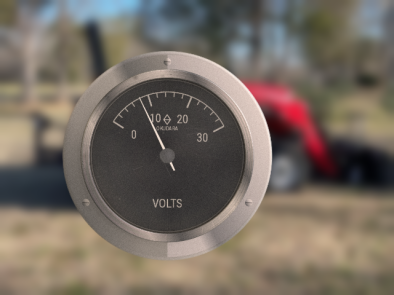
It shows 8 V
